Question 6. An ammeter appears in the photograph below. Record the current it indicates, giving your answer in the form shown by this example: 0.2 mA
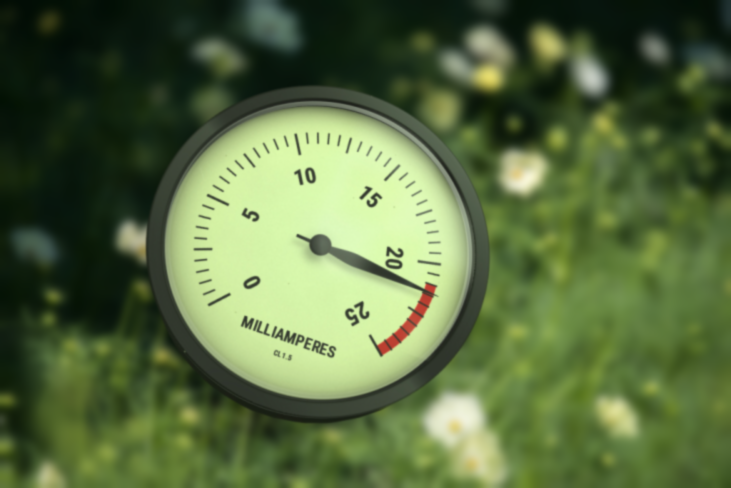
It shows 21.5 mA
